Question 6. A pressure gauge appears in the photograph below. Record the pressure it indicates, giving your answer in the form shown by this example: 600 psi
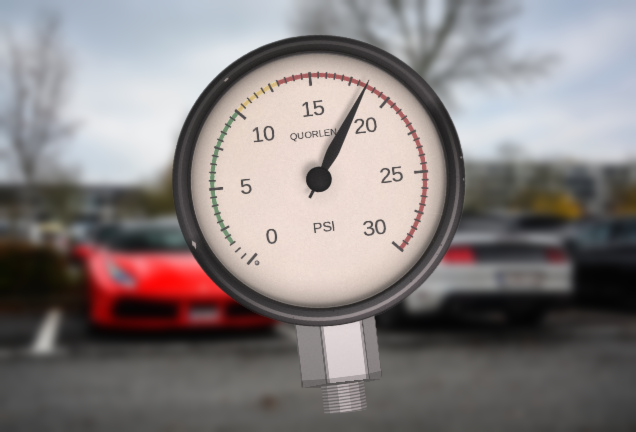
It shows 18.5 psi
